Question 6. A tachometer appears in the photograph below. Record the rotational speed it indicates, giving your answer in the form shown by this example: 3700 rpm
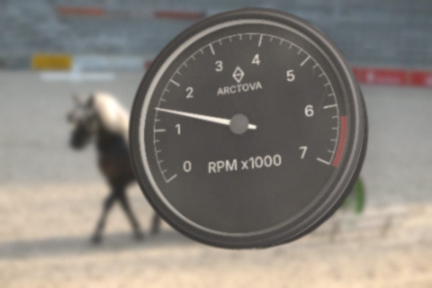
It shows 1400 rpm
